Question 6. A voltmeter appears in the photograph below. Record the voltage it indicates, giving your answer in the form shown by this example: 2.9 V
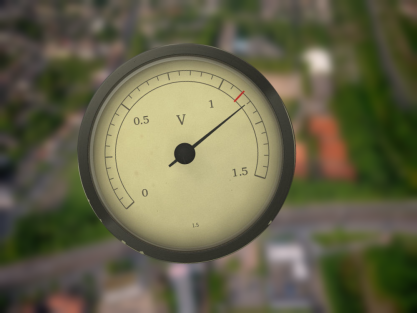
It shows 1.15 V
